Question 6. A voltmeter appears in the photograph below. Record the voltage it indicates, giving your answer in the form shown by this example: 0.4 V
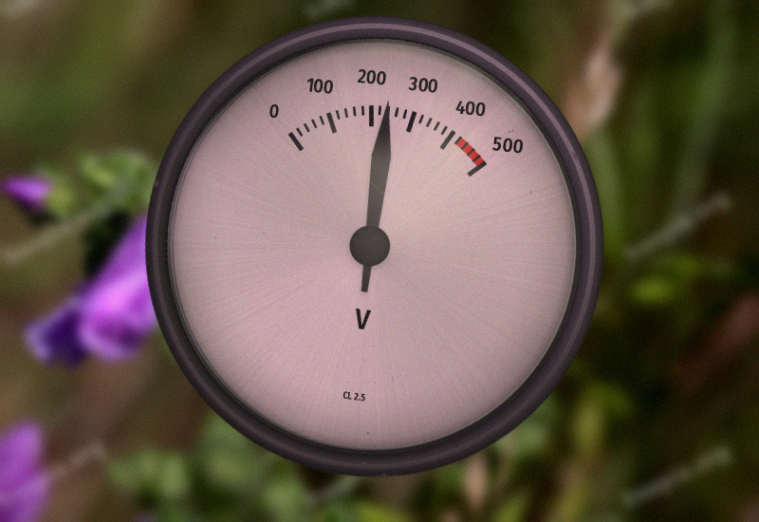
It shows 240 V
